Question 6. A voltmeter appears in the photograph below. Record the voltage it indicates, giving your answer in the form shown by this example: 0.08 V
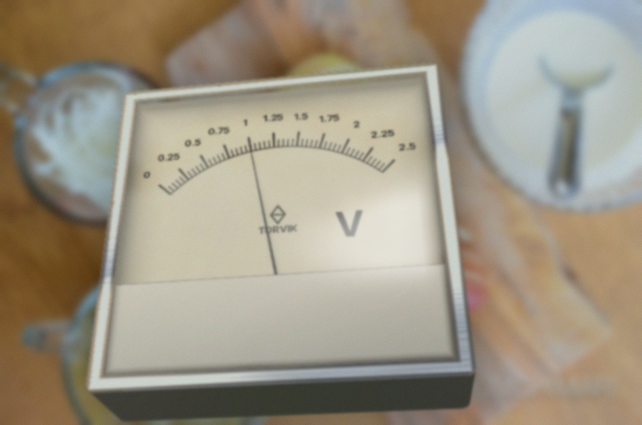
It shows 1 V
